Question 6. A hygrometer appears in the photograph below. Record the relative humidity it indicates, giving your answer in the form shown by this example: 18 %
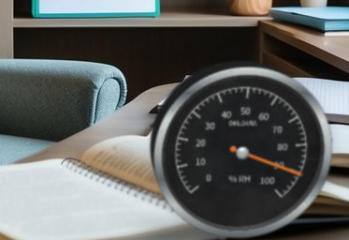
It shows 90 %
